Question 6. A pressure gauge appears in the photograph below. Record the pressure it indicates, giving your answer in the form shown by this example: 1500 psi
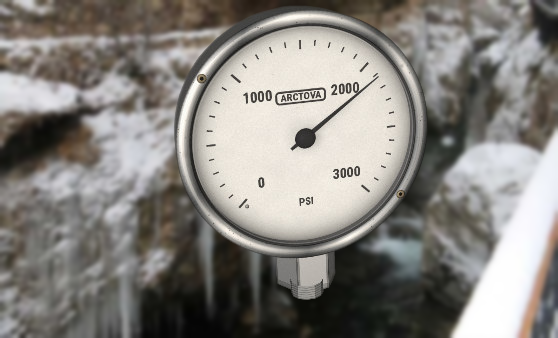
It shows 2100 psi
